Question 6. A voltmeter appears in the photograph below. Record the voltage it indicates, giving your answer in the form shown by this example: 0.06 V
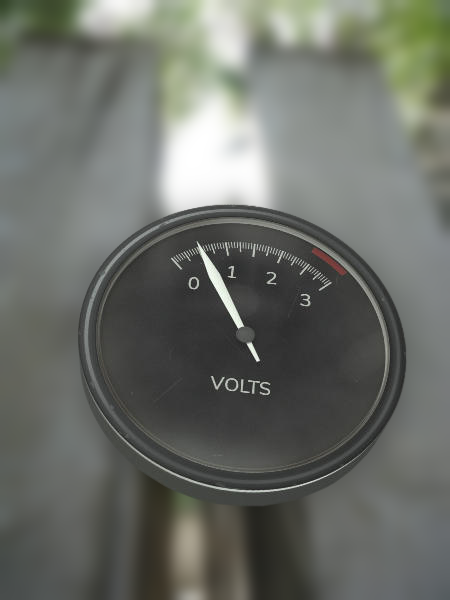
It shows 0.5 V
